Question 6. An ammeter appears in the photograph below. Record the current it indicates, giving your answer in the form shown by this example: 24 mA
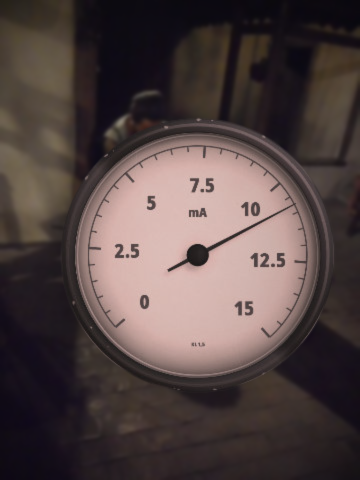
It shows 10.75 mA
